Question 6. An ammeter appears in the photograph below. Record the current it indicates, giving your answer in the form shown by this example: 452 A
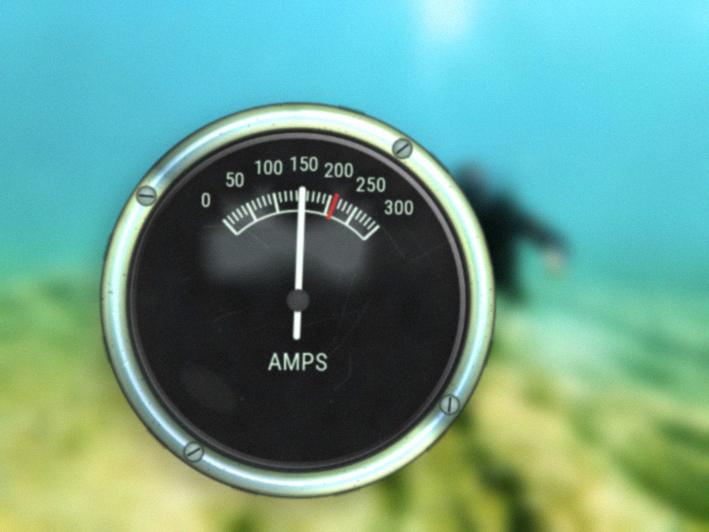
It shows 150 A
